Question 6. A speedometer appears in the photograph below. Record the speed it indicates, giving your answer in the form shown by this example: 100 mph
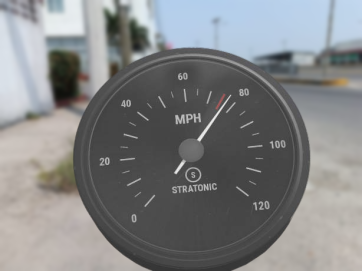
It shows 77.5 mph
